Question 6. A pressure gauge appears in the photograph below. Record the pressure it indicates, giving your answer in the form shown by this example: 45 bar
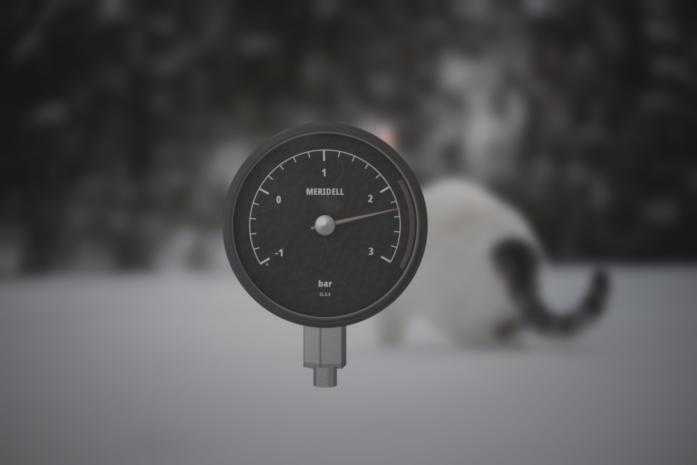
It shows 2.3 bar
